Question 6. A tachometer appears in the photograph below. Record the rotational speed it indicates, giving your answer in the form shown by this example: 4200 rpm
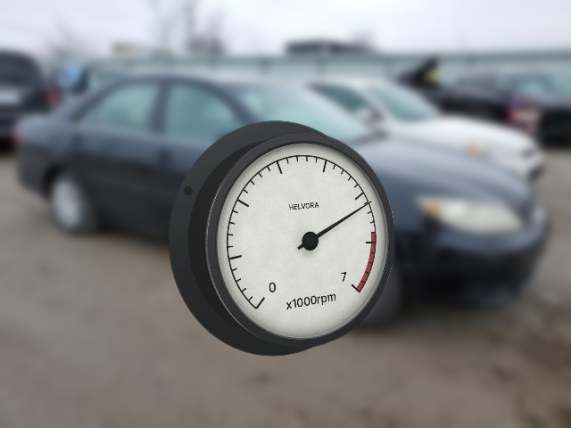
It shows 5200 rpm
